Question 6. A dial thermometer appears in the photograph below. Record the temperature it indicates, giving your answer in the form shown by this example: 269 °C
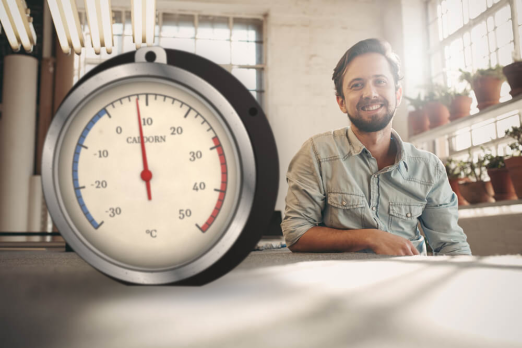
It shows 8 °C
